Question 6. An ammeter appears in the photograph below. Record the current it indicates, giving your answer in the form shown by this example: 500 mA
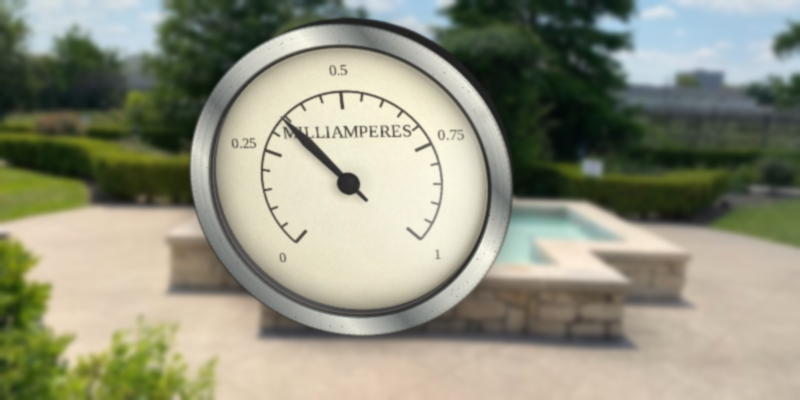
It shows 0.35 mA
